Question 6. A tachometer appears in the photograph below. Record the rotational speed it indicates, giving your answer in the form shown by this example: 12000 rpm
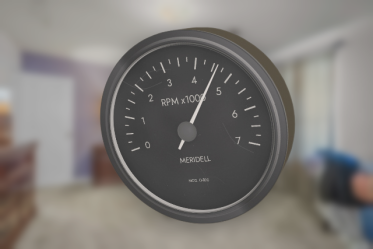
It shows 4625 rpm
